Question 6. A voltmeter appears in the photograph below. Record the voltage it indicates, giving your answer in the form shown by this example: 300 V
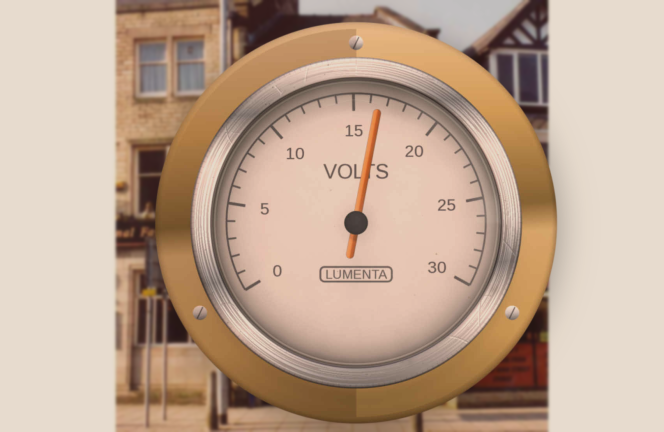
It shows 16.5 V
